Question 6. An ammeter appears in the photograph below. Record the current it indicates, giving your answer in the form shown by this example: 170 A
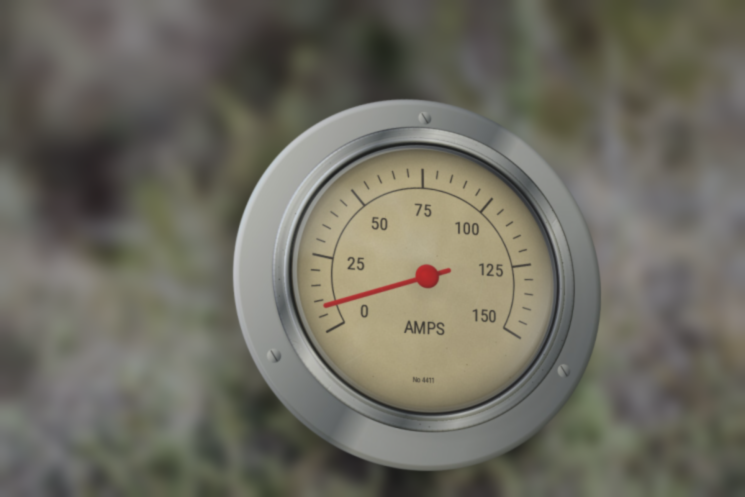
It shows 7.5 A
